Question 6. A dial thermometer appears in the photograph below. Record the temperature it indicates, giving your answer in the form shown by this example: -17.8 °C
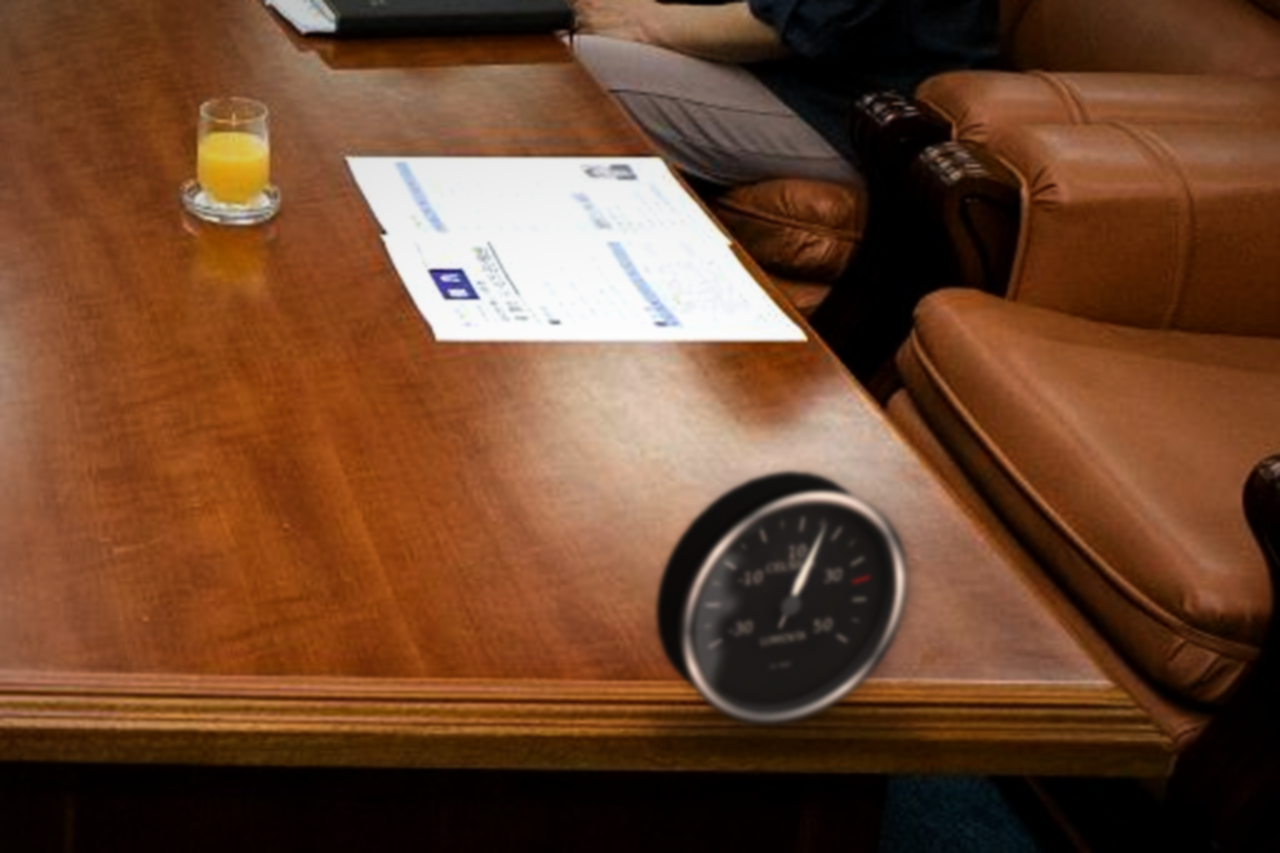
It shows 15 °C
